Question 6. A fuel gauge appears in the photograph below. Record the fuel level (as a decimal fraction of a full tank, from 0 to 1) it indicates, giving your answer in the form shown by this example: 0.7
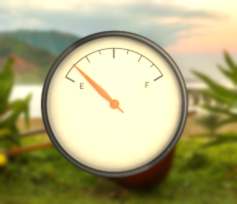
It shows 0.125
